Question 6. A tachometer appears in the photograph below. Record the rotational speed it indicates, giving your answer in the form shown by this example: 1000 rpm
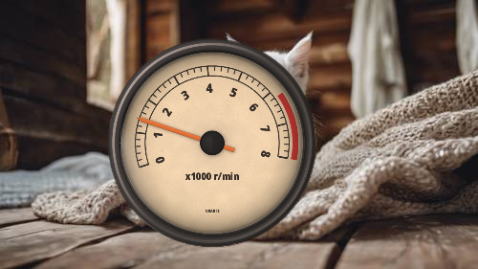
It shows 1400 rpm
